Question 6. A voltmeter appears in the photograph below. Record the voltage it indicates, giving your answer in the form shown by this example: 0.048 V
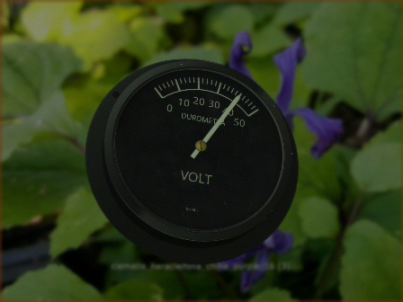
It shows 40 V
